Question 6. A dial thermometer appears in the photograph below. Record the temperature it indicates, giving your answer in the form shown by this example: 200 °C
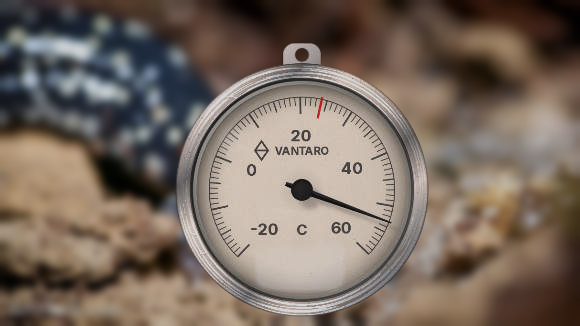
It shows 53 °C
